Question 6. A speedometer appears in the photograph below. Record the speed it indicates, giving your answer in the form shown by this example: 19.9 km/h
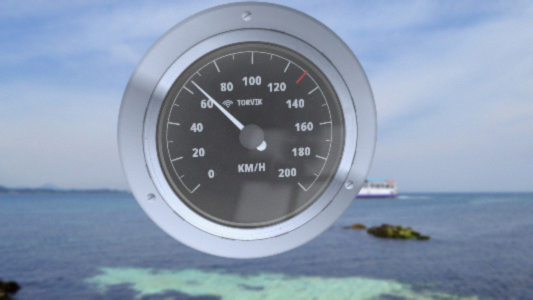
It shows 65 km/h
